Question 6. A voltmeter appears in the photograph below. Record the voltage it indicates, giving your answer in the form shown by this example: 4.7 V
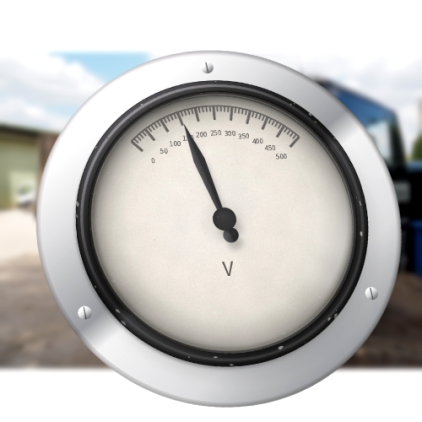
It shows 150 V
